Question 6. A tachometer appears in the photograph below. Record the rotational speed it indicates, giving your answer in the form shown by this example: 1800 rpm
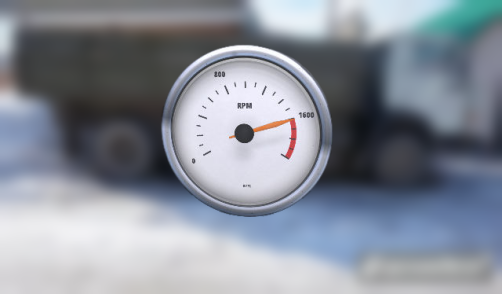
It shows 1600 rpm
